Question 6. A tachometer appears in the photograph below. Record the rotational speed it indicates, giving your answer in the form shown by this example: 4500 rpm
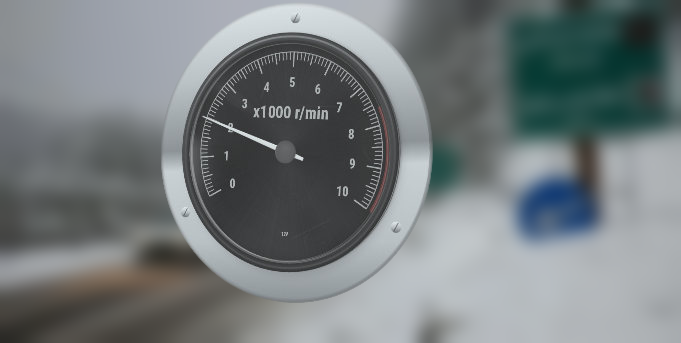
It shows 2000 rpm
